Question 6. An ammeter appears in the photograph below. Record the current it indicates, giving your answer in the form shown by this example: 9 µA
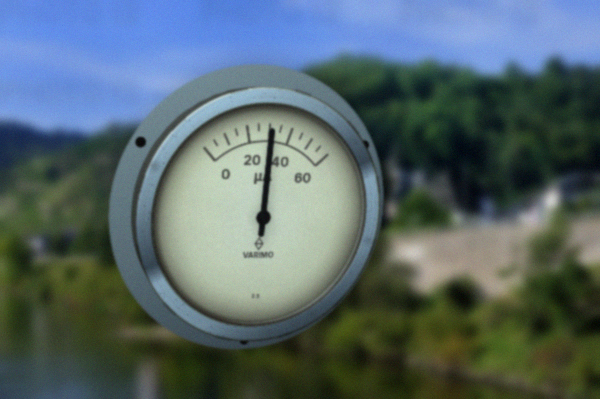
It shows 30 µA
